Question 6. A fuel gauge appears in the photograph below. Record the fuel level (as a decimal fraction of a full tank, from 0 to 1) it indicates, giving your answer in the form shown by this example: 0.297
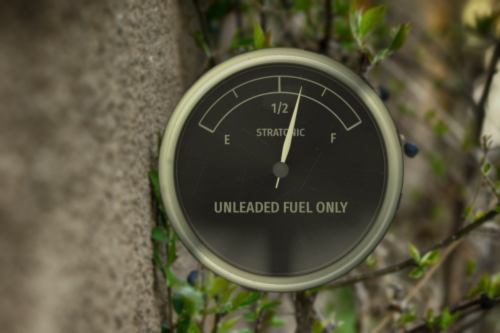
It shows 0.625
